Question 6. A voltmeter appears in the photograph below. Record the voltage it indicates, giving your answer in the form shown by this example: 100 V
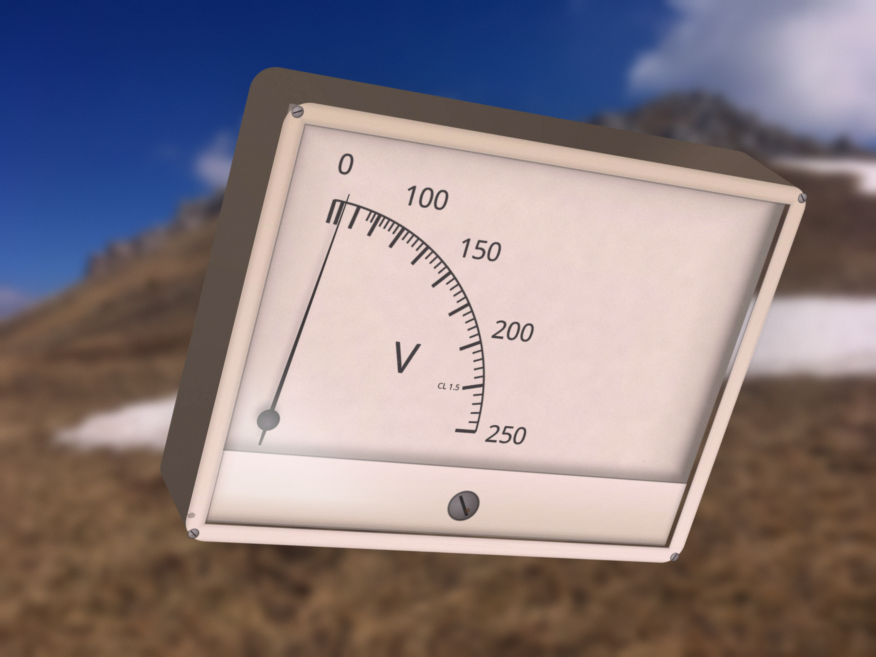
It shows 25 V
